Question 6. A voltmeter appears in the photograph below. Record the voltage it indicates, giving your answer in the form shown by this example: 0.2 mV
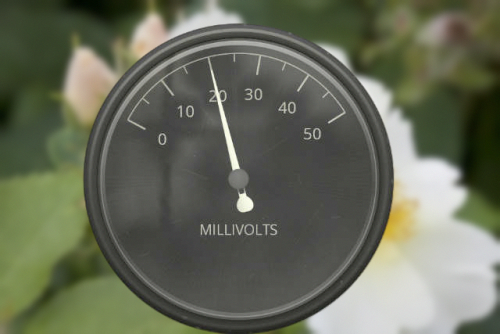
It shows 20 mV
